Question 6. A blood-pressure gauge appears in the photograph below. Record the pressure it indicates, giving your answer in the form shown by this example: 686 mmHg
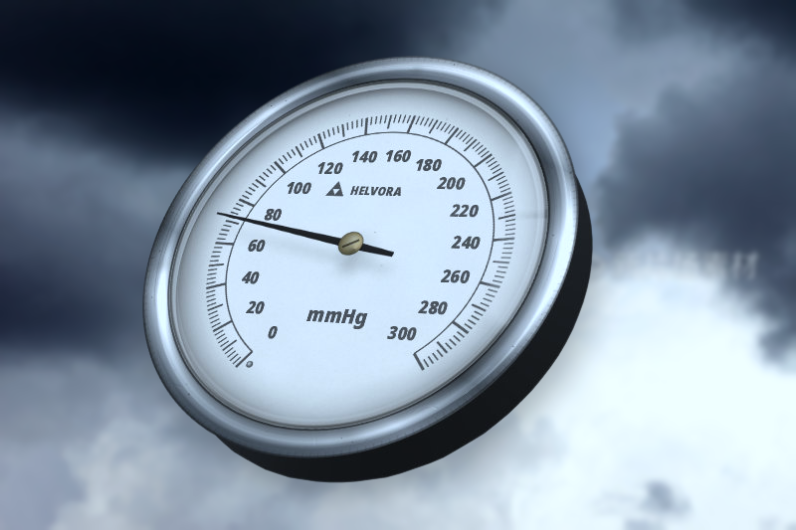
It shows 70 mmHg
